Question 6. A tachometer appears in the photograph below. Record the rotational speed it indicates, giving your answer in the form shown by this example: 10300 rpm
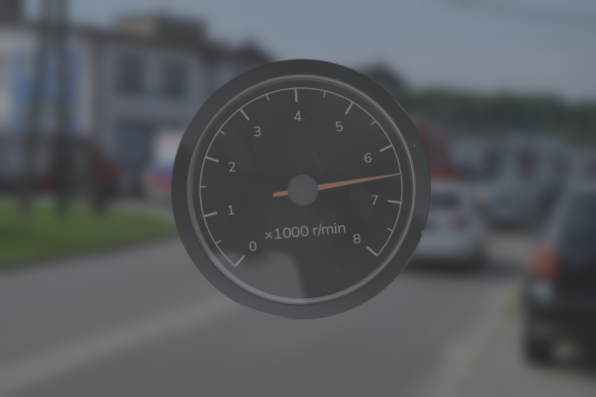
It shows 6500 rpm
